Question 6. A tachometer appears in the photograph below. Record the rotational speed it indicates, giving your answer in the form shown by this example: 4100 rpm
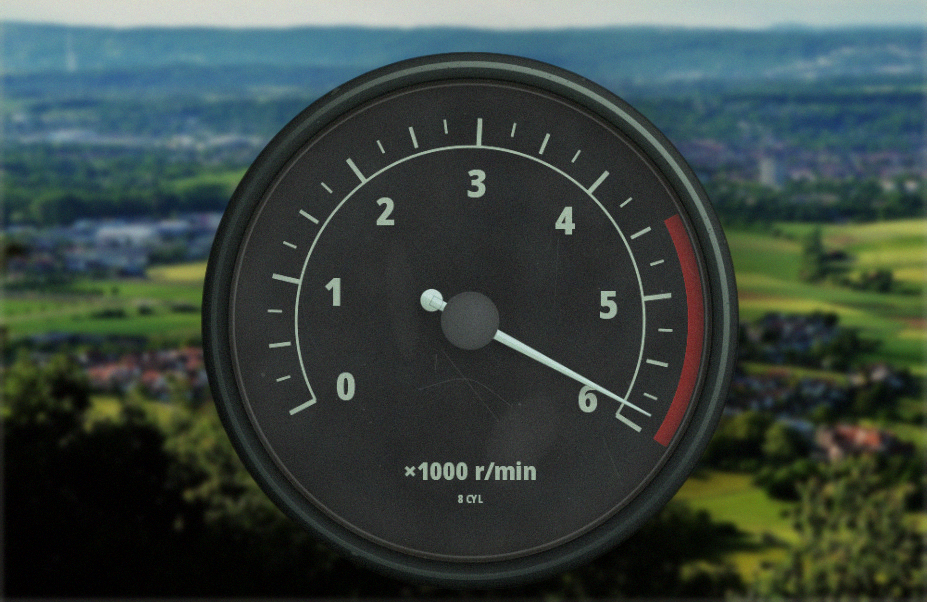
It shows 5875 rpm
